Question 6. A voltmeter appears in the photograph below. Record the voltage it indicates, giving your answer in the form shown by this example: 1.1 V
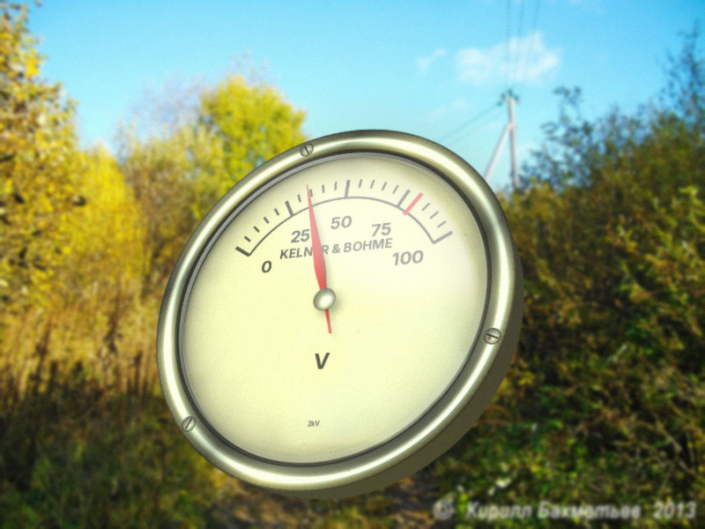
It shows 35 V
